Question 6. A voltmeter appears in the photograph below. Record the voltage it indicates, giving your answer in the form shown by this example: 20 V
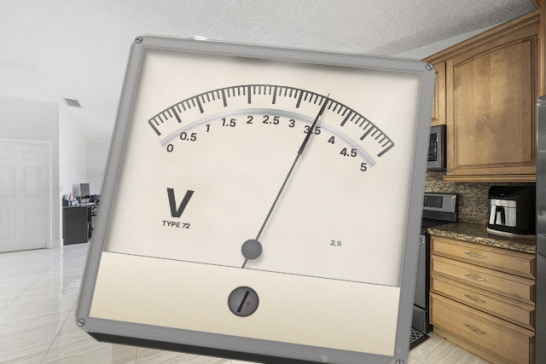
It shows 3.5 V
